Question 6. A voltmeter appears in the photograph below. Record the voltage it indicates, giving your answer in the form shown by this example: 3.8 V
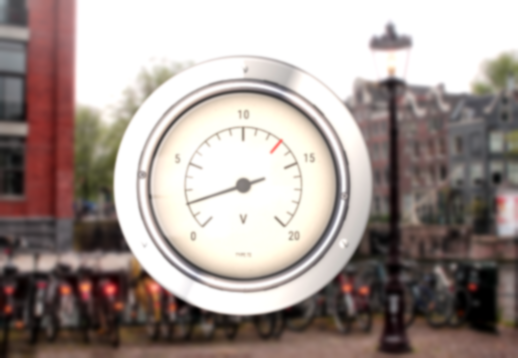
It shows 2 V
